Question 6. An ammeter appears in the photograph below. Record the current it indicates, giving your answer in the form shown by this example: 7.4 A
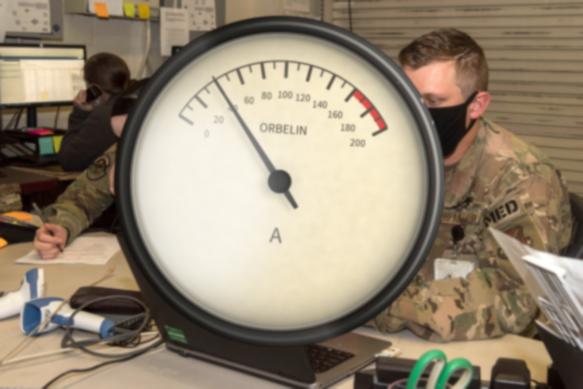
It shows 40 A
